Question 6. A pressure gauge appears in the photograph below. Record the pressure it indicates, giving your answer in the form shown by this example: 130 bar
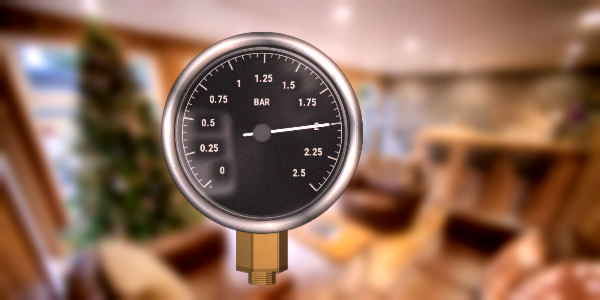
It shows 2 bar
